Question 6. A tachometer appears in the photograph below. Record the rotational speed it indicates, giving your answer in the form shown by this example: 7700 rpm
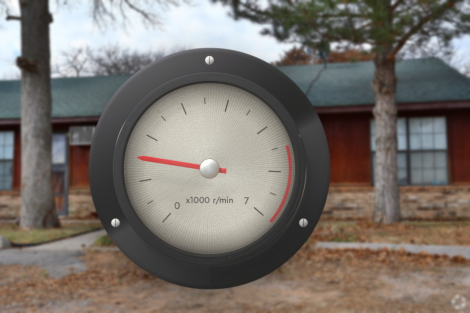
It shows 1500 rpm
